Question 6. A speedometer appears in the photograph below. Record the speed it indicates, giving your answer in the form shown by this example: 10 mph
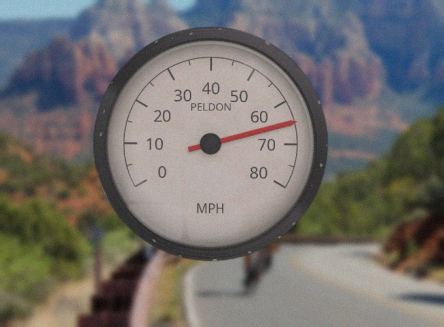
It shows 65 mph
